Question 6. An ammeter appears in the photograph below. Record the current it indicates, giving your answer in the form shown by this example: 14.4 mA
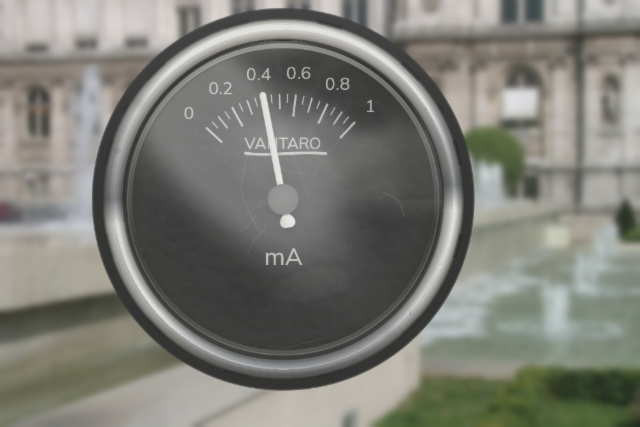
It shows 0.4 mA
